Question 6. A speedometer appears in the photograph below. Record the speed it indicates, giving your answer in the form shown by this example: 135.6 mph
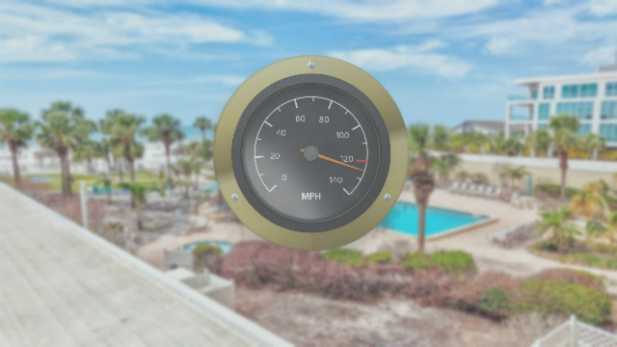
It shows 125 mph
